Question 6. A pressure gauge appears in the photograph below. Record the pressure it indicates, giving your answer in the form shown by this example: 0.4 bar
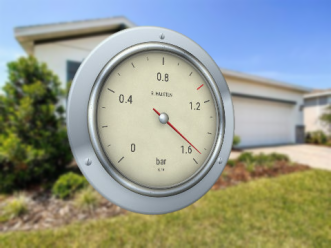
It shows 1.55 bar
